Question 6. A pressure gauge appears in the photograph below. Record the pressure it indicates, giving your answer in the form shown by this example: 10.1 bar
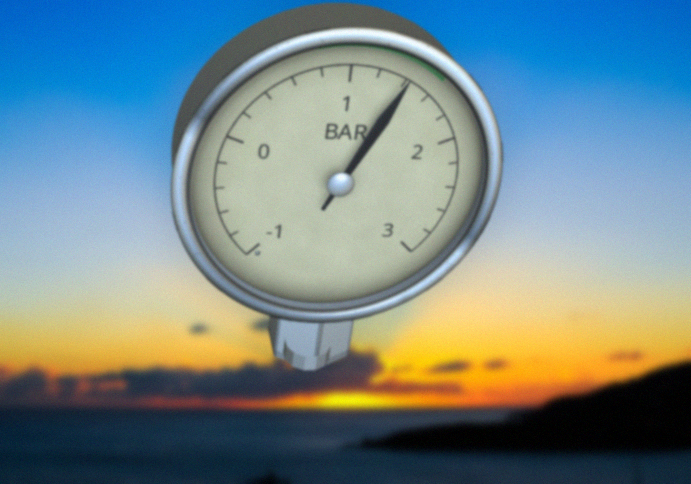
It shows 1.4 bar
